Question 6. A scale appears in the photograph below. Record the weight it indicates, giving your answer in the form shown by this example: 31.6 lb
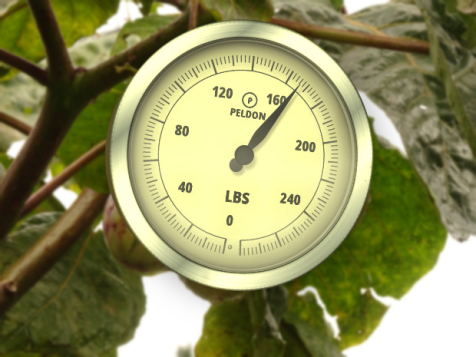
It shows 166 lb
